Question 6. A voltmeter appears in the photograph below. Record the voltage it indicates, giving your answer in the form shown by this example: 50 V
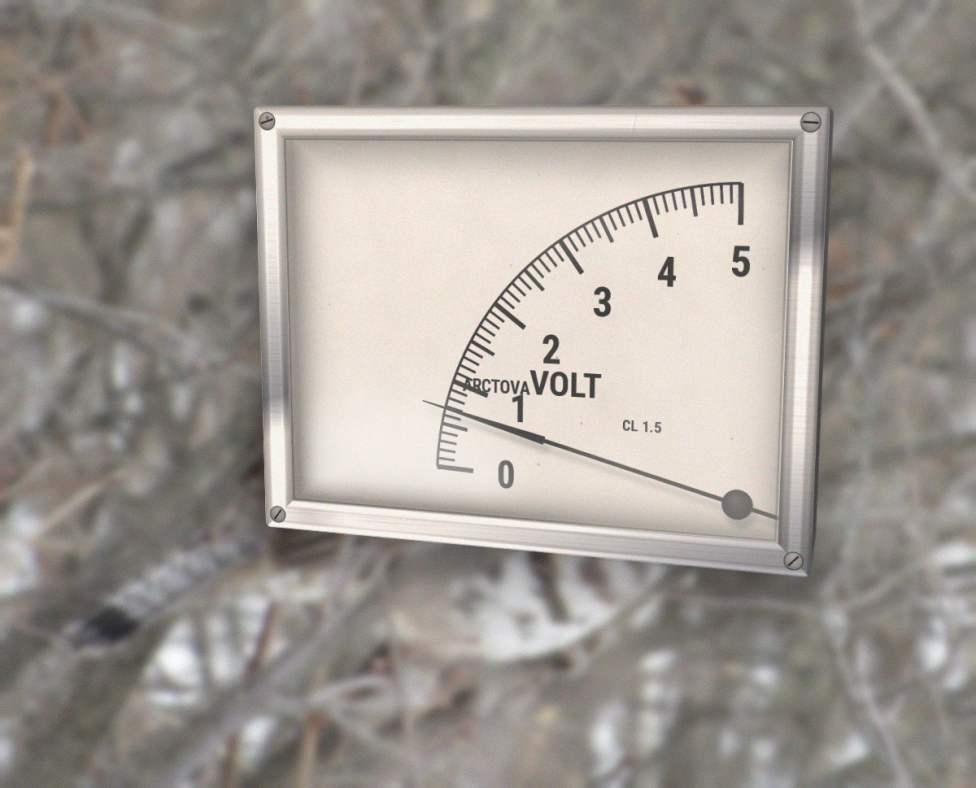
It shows 0.7 V
